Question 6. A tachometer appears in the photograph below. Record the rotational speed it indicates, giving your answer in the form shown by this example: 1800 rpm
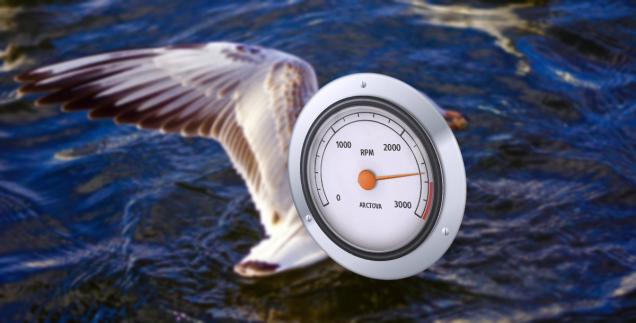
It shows 2500 rpm
